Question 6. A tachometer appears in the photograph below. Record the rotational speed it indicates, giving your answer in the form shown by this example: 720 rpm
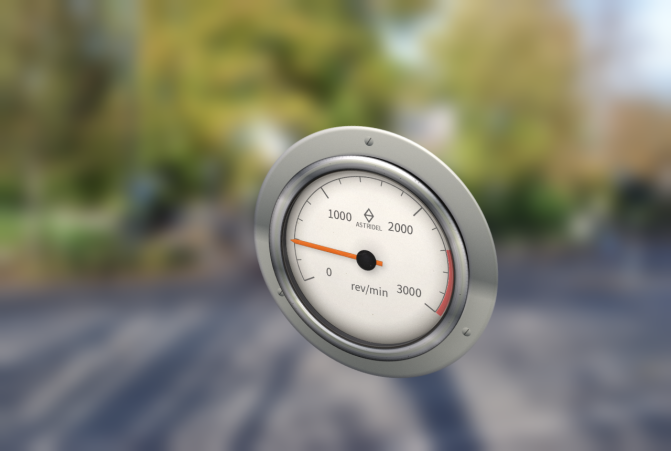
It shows 400 rpm
